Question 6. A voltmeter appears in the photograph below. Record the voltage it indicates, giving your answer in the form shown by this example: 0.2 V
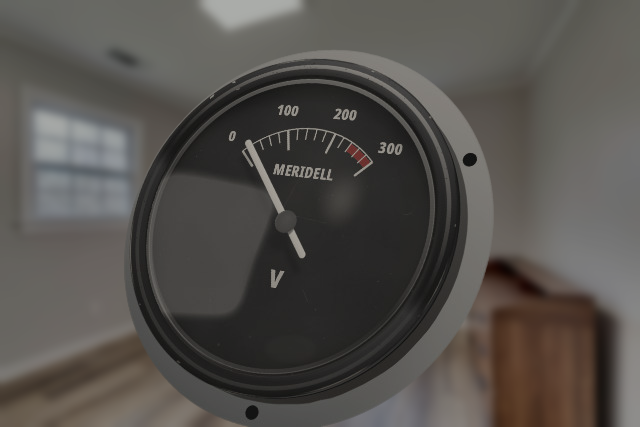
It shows 20 V
